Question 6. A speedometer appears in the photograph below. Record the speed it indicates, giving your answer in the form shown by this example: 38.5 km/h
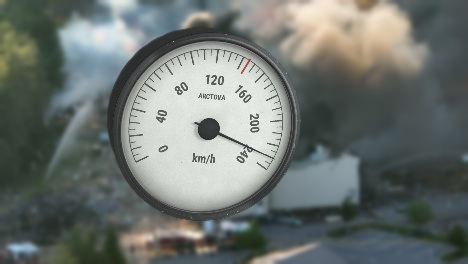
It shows 230 km/h
